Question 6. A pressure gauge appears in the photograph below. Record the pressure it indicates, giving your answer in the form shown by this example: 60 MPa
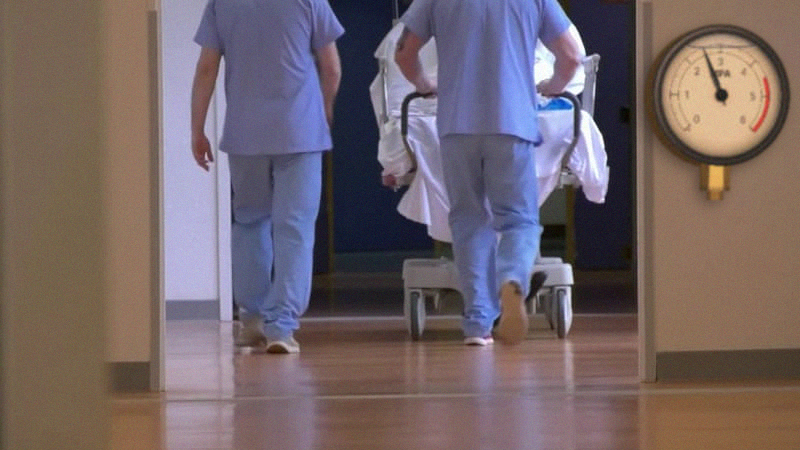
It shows 2.5 MPa
